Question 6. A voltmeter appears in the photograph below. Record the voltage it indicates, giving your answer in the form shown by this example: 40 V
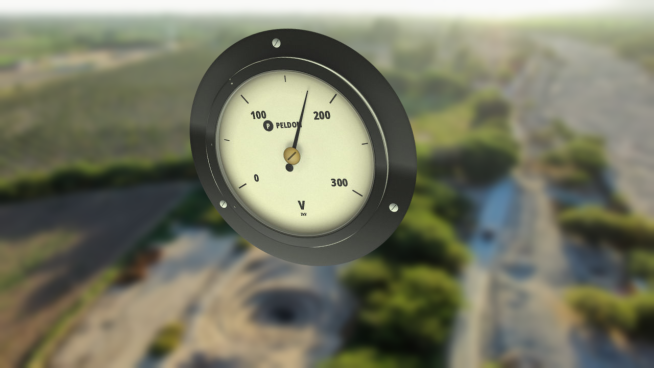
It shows 175 V
